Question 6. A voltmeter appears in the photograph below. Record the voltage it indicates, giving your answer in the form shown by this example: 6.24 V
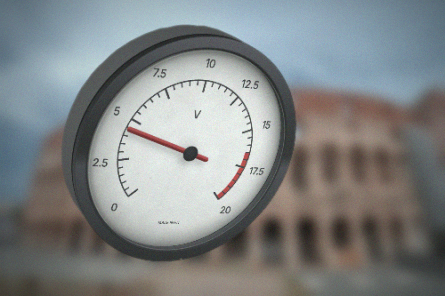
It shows 4.5 V
